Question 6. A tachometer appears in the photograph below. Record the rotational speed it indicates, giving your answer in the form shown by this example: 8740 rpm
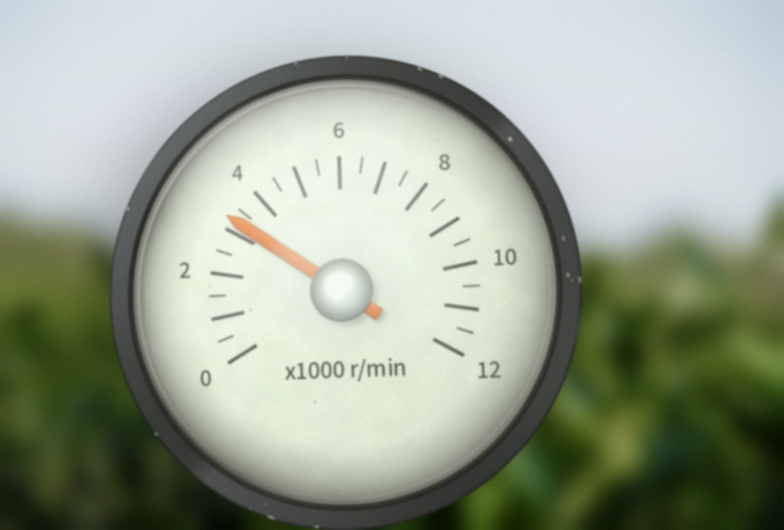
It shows 3250 rpm
